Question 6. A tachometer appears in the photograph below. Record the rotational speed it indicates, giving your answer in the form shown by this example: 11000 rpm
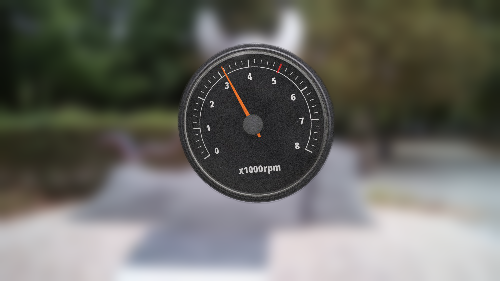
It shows 3200 rpm
